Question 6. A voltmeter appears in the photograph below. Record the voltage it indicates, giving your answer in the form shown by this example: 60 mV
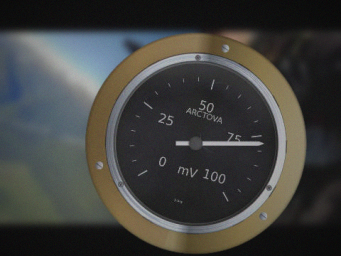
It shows 77.5 mV
